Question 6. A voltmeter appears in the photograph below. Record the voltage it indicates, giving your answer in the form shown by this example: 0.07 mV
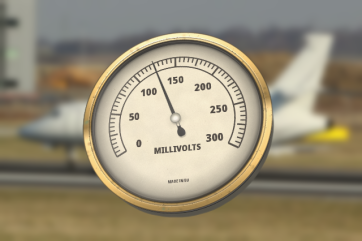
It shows 125 mV
